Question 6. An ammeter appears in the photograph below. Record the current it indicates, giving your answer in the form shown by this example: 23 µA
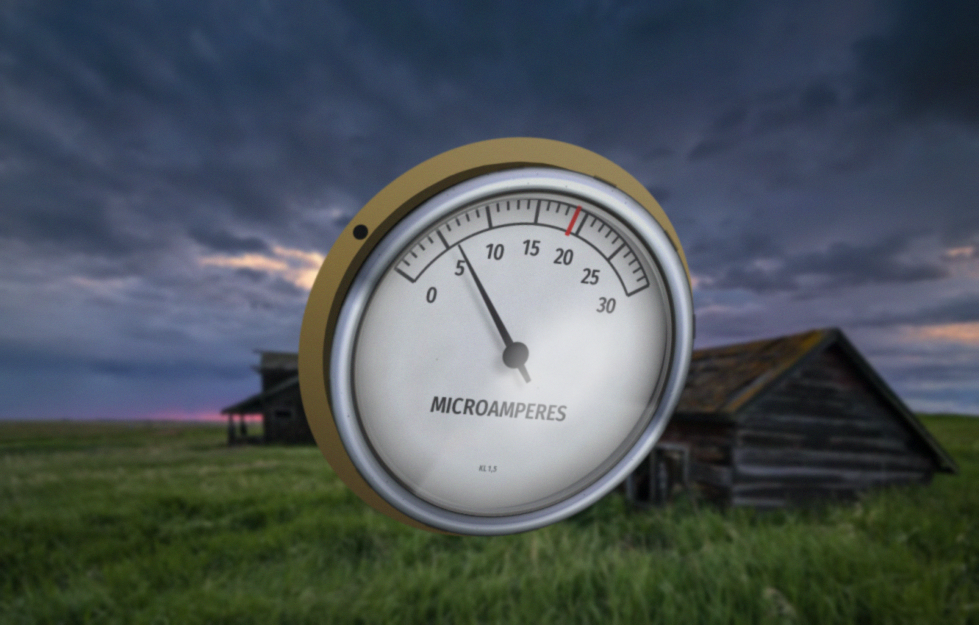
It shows 6 µA
